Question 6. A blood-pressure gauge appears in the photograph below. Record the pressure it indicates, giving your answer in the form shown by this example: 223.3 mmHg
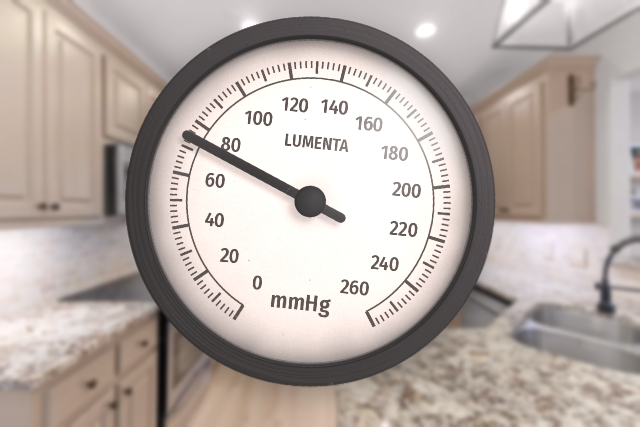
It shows 74 mmHg
